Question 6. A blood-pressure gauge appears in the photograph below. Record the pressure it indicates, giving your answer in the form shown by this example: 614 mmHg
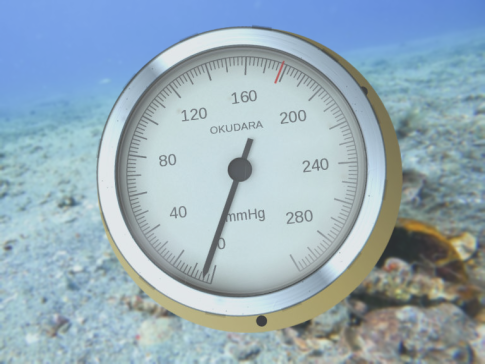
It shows 4 mmHg
